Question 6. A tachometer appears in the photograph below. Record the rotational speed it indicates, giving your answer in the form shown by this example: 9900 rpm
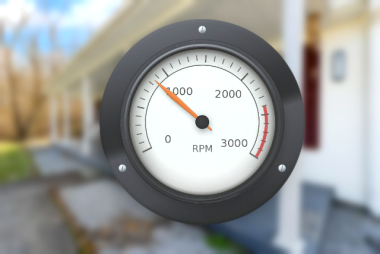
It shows 850 rpm
